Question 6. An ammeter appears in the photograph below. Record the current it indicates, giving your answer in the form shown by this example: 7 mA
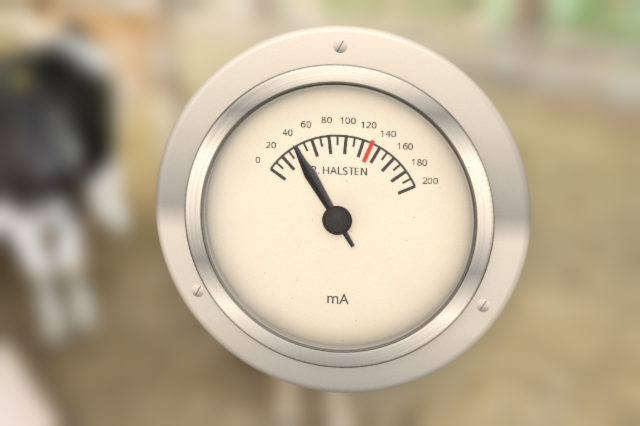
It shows 40 mA
